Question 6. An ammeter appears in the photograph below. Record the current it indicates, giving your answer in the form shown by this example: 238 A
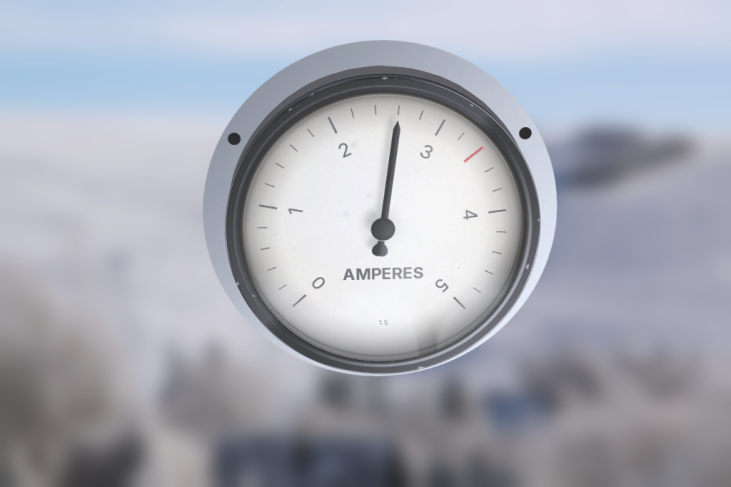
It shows 2.6 A
